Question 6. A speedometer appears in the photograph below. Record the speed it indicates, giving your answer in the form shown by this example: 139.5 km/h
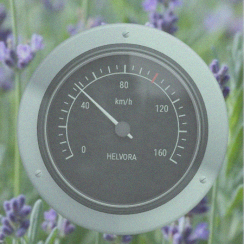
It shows 47.5 km/h
